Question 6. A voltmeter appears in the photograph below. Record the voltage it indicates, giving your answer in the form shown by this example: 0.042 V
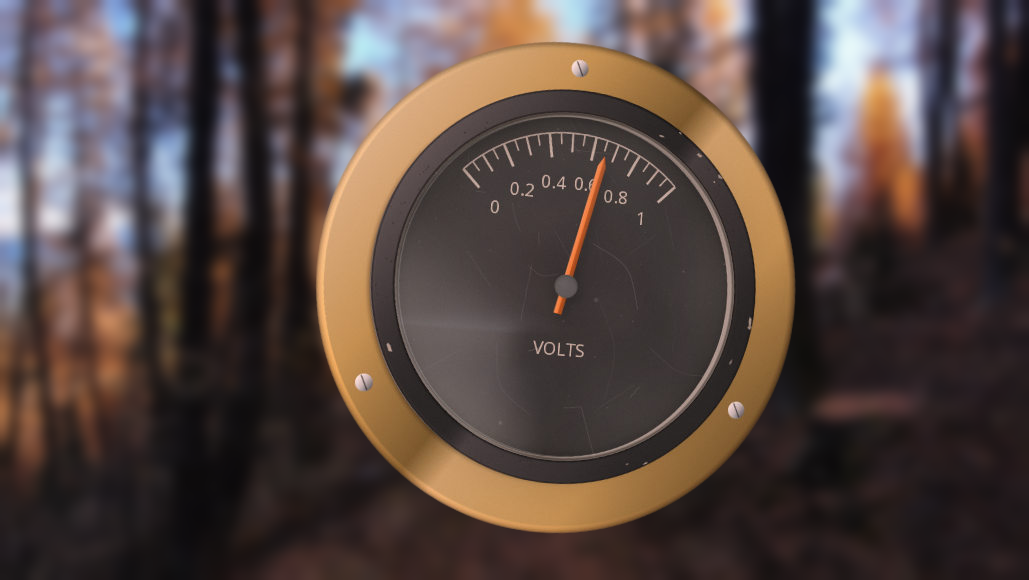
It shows 0.65 V
